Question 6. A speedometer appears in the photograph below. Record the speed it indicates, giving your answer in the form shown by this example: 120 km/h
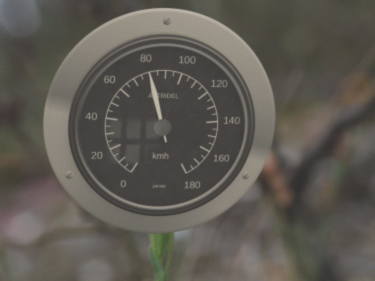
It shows 80 km/h
